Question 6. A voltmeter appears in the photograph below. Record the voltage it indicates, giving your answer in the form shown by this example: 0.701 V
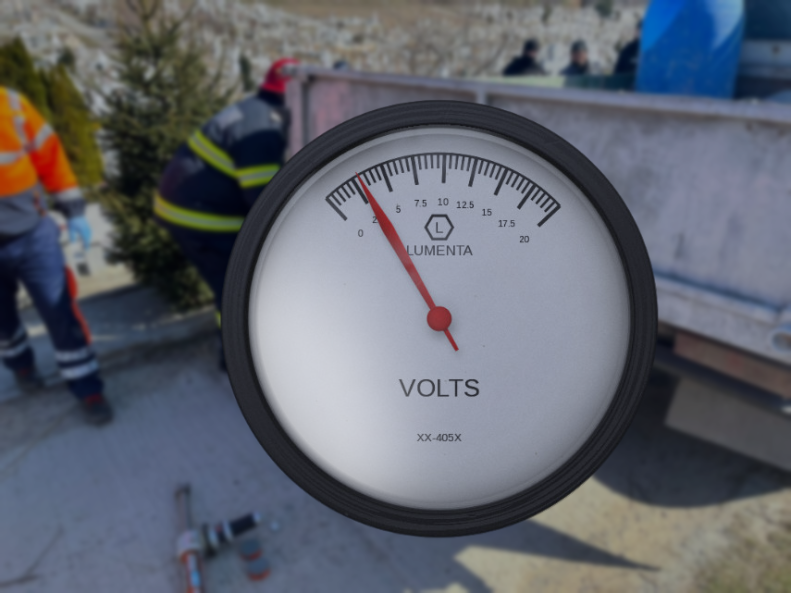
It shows 3 V
